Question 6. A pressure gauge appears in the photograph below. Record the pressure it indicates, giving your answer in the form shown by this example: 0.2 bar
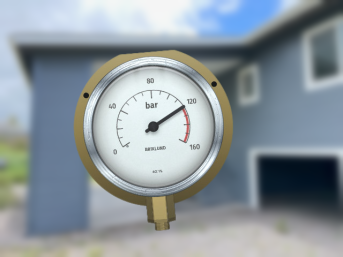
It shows 120 bar
